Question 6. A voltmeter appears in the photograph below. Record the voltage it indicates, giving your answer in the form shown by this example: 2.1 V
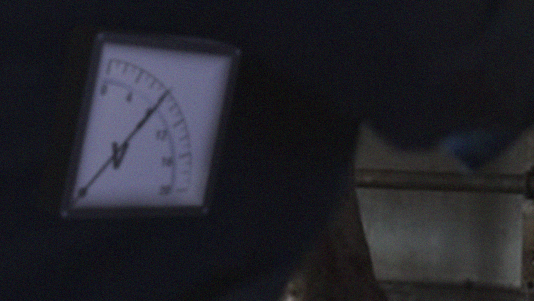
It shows 8 V
